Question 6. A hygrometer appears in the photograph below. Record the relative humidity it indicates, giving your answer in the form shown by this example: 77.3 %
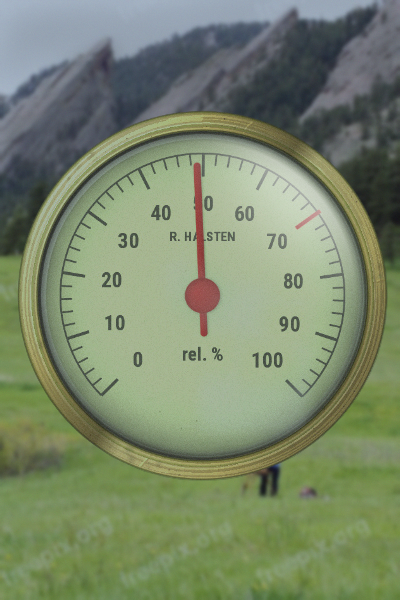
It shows 49 %
